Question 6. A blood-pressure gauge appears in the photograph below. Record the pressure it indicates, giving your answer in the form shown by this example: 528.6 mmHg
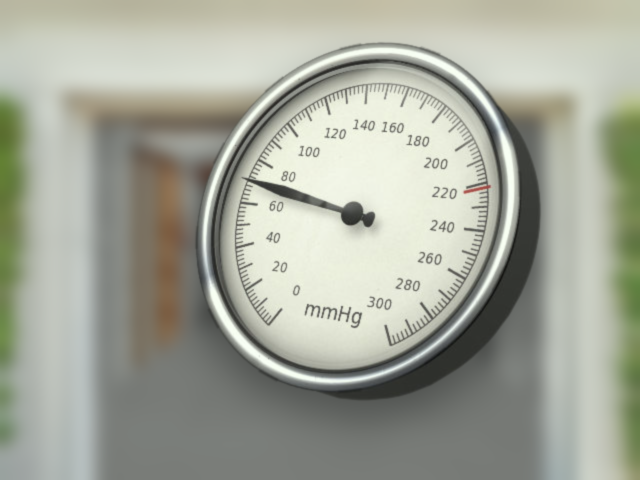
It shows 70 mmHg
